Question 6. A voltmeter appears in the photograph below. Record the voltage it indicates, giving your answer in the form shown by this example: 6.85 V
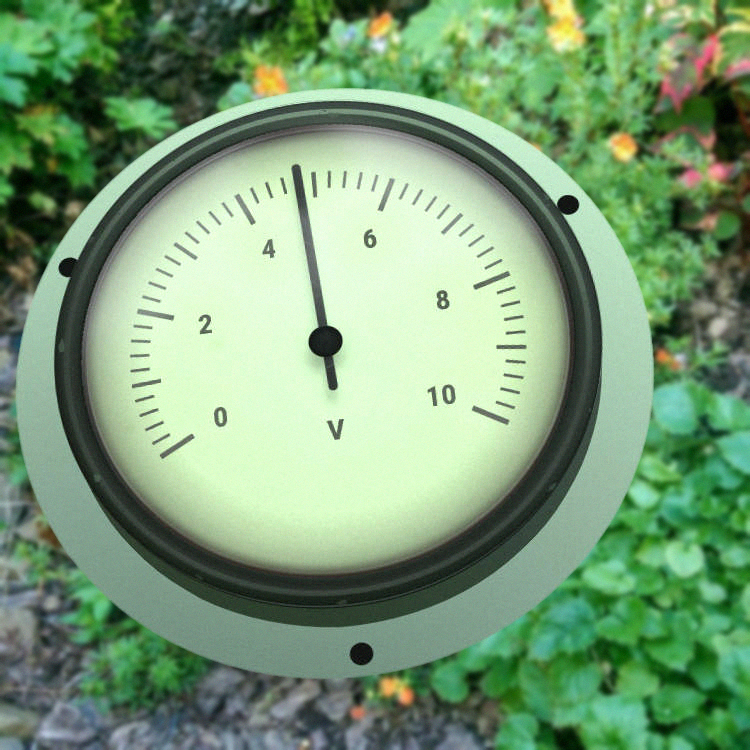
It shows 4.8 V
